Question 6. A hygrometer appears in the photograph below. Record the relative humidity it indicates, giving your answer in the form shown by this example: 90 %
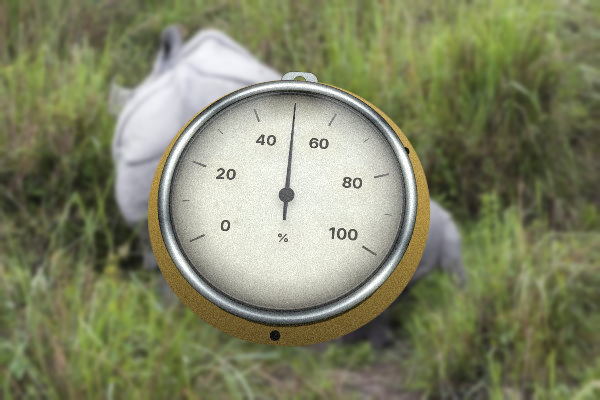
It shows 50 %
